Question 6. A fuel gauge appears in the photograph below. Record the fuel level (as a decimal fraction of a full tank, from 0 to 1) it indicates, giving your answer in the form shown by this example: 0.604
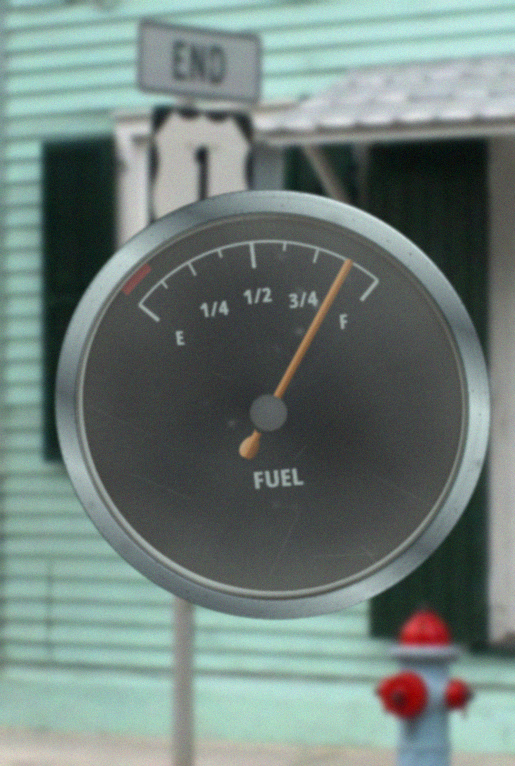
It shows 0.875
